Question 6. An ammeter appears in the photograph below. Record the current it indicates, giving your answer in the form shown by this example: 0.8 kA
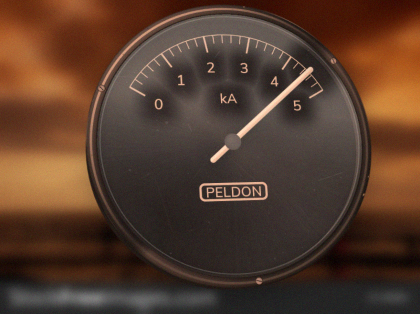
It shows 4.5 kA
